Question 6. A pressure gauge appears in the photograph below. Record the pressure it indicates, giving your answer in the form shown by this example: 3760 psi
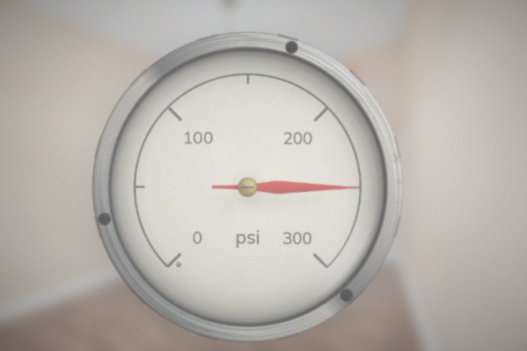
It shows 250 psi
